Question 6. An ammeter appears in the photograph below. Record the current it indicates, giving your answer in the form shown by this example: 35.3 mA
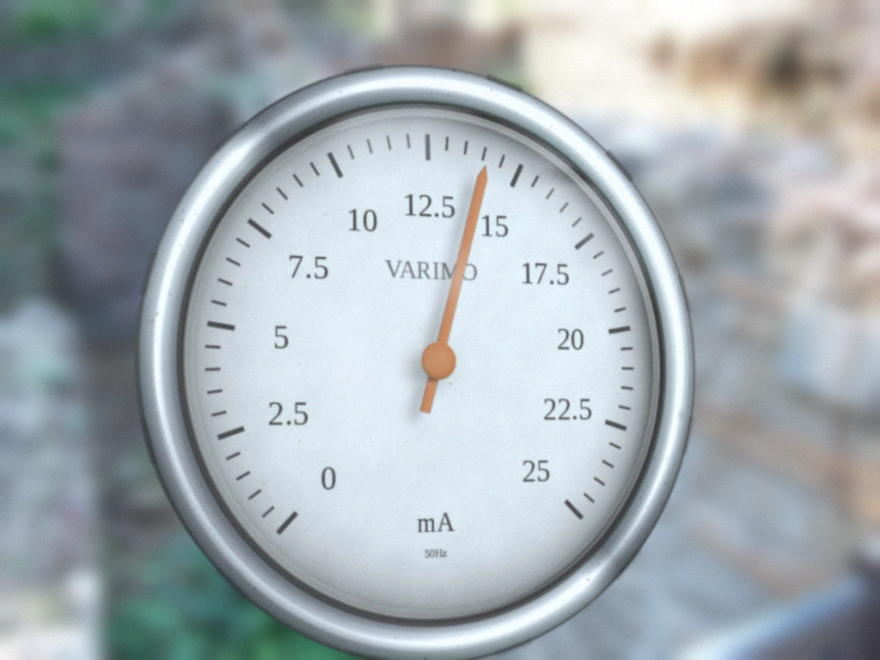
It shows 14 mA
